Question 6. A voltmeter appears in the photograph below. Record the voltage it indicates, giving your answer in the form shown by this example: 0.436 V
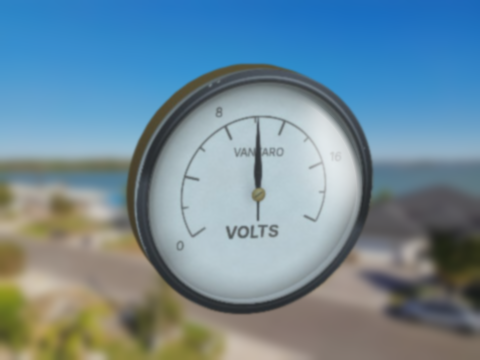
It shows 10 V
